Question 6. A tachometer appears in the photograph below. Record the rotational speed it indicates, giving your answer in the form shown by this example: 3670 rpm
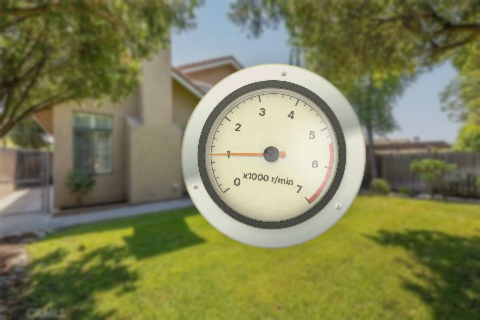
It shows 1000 rpm
